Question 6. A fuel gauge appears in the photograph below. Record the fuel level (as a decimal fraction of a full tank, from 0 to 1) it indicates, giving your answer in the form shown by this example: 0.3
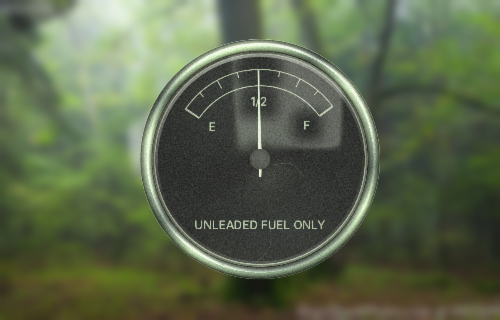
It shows 0.5
